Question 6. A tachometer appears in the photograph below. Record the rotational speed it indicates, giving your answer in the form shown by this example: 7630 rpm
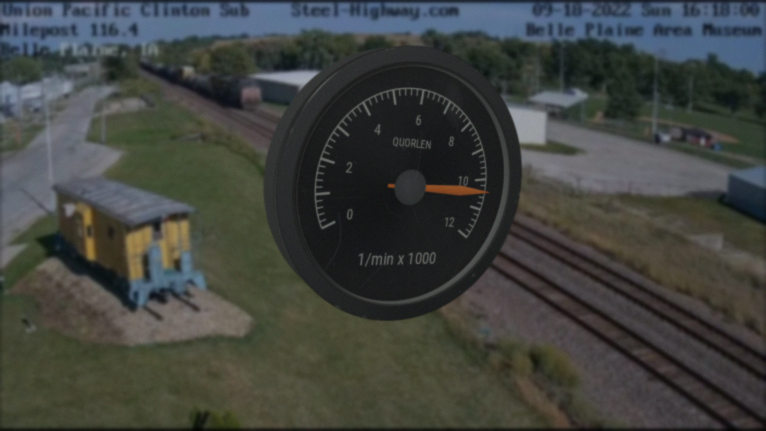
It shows 10400 rpm
